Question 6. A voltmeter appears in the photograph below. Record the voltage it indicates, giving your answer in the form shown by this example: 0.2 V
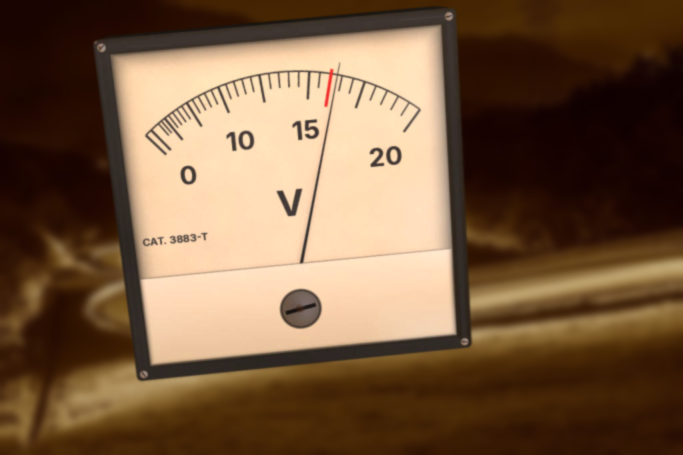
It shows 16.25 V
